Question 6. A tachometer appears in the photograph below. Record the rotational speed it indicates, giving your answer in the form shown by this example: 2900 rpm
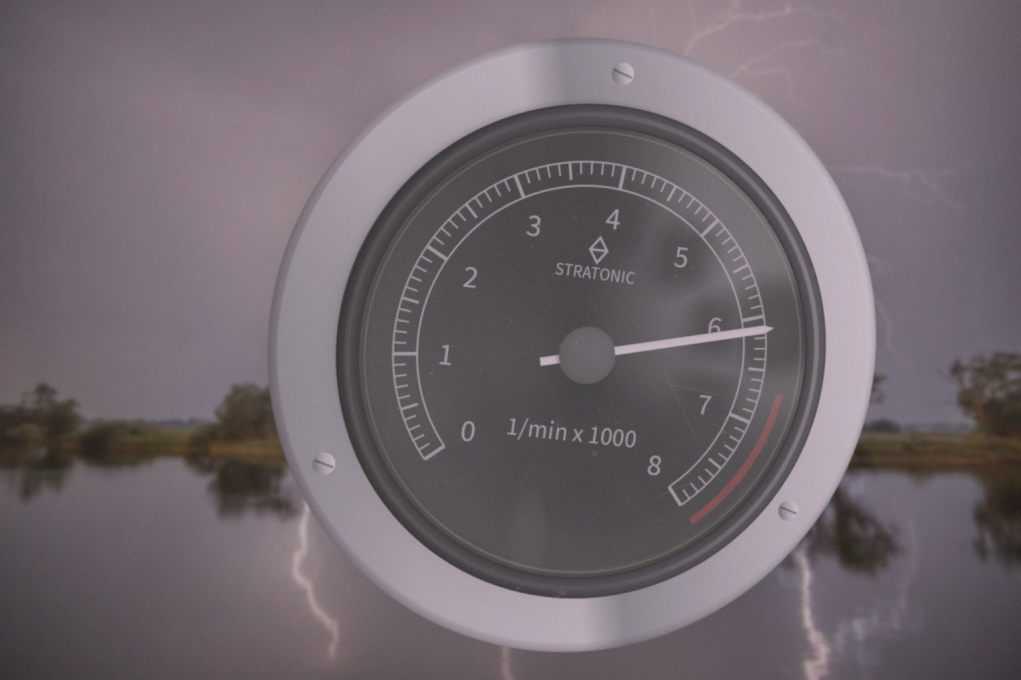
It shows 6100 rpm
